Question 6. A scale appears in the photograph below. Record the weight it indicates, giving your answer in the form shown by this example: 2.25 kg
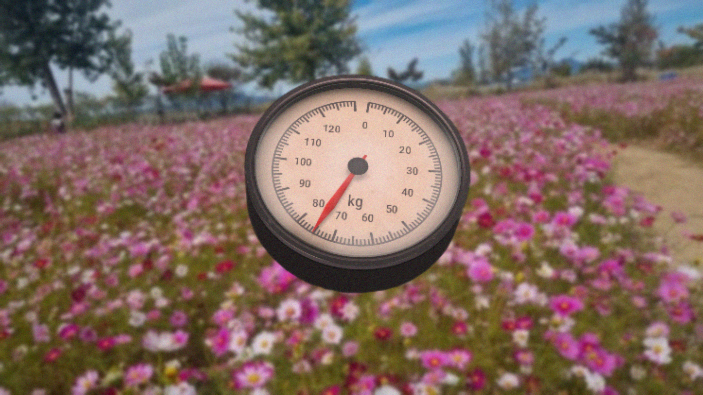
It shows 75 kg
